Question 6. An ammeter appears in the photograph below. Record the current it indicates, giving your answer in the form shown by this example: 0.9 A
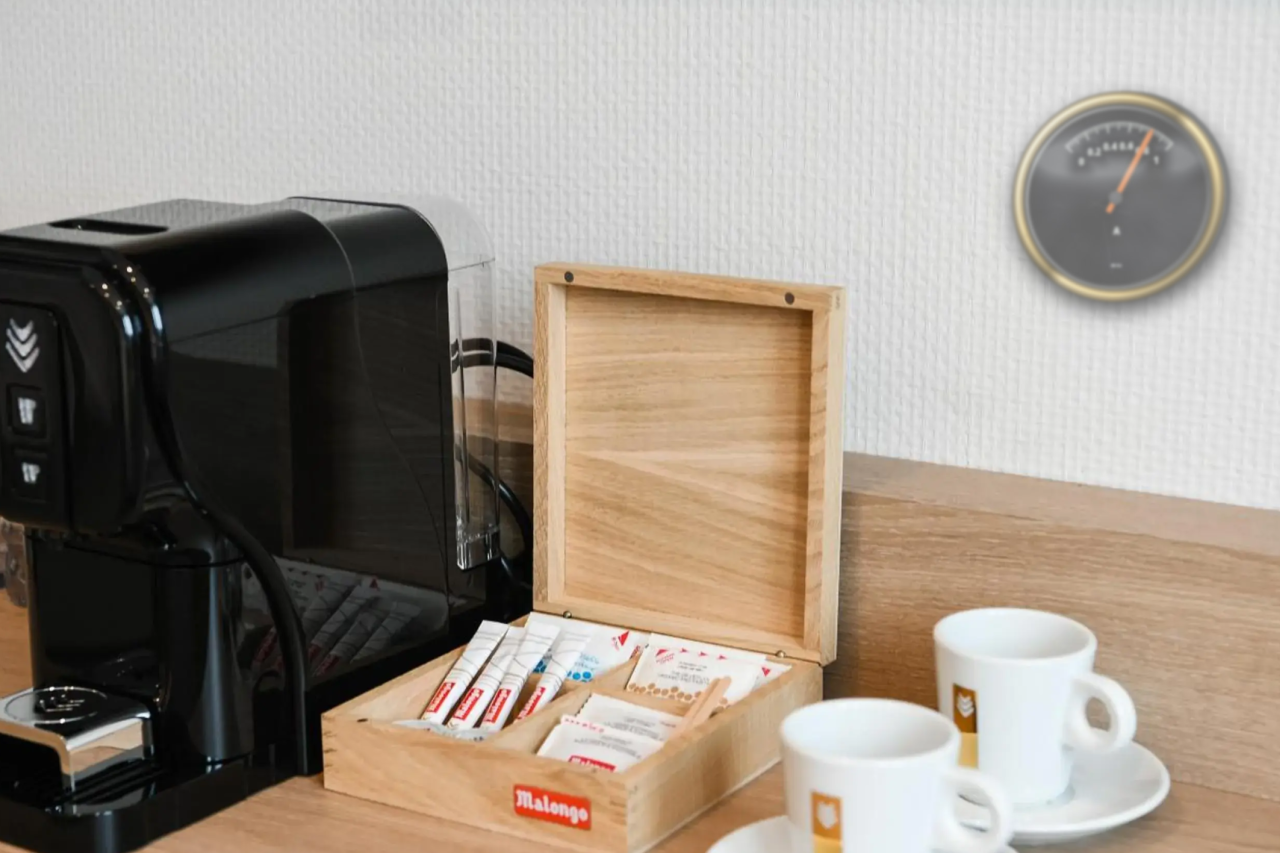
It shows 0.8 A
